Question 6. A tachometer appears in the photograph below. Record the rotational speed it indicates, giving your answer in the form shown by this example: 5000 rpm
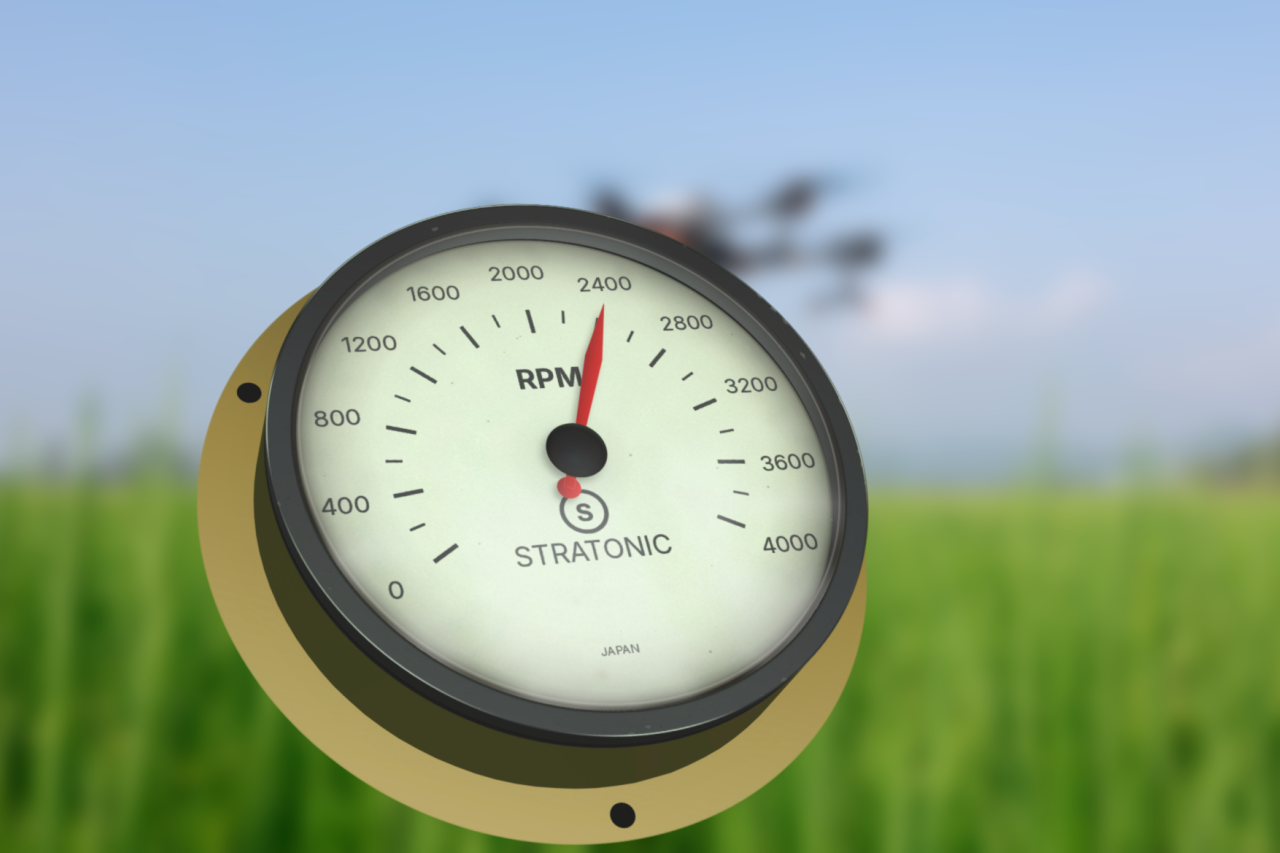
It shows 2400 rpm
